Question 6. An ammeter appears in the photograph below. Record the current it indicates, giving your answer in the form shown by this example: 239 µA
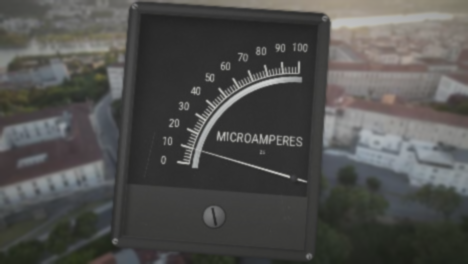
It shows 10 µA
